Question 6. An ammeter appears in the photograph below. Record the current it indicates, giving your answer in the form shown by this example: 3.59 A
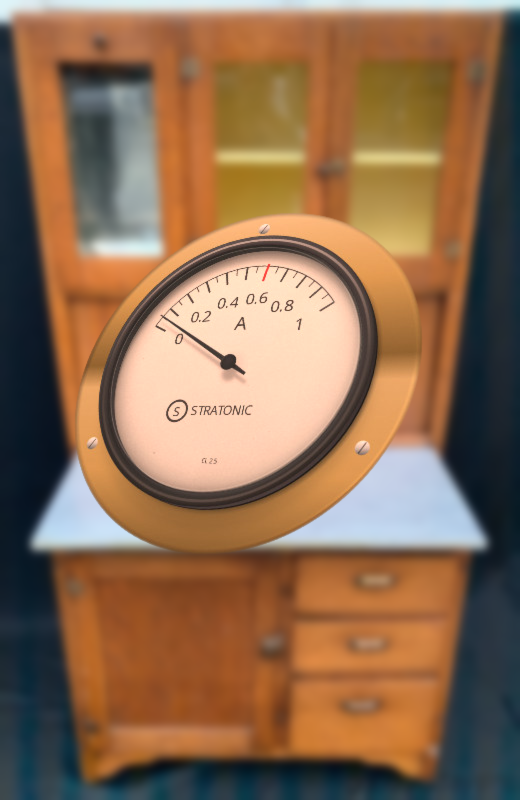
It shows 0.05 A
